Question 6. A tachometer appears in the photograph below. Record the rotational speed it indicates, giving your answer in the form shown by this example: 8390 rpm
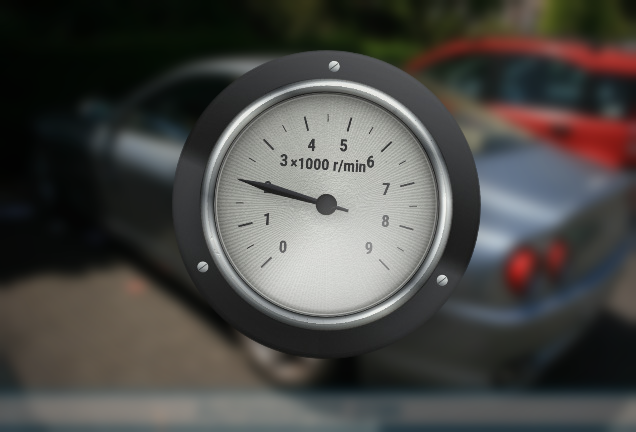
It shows 2000 rpm
